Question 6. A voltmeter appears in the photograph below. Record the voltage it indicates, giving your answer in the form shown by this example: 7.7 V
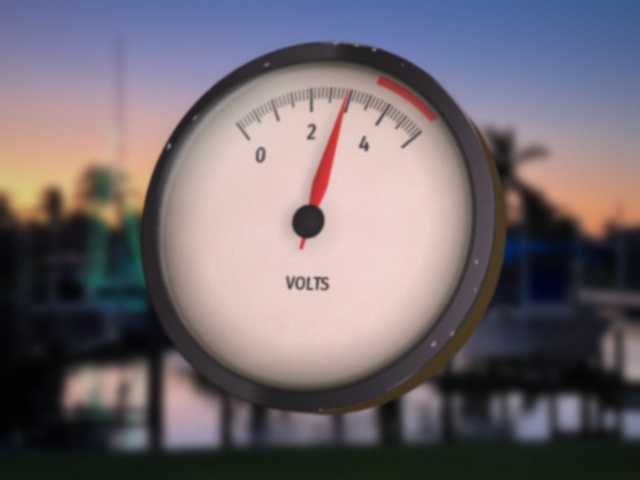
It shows 3 V
